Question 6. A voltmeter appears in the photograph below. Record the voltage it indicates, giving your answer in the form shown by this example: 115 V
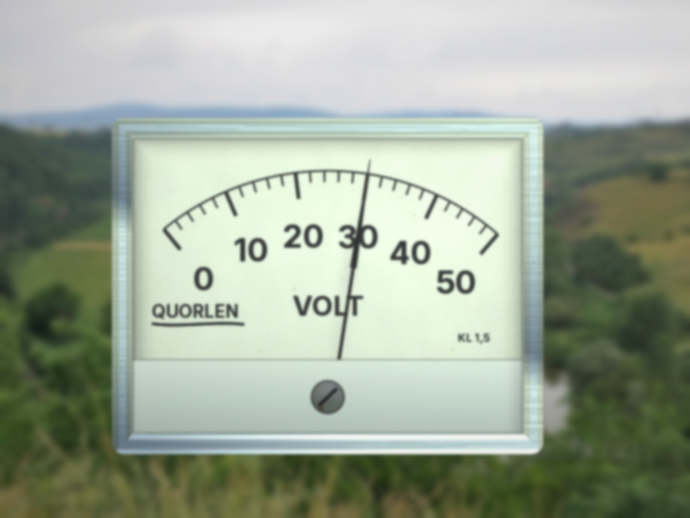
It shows 30 V
